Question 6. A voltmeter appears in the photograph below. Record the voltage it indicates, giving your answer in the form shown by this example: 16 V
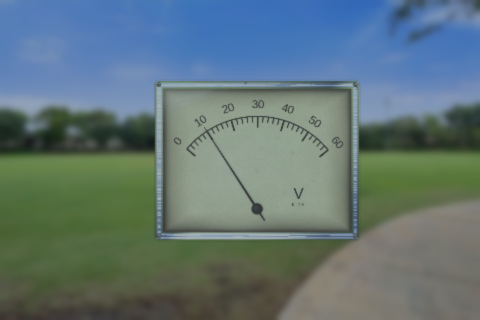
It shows 10 V
